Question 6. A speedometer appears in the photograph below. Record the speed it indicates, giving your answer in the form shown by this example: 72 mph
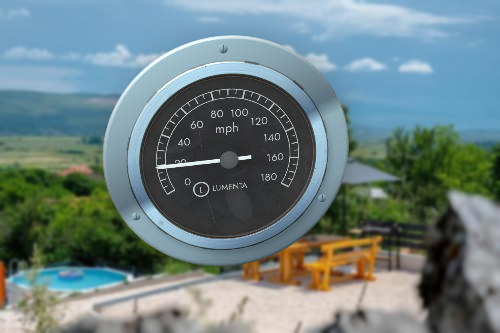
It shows 20 mph
